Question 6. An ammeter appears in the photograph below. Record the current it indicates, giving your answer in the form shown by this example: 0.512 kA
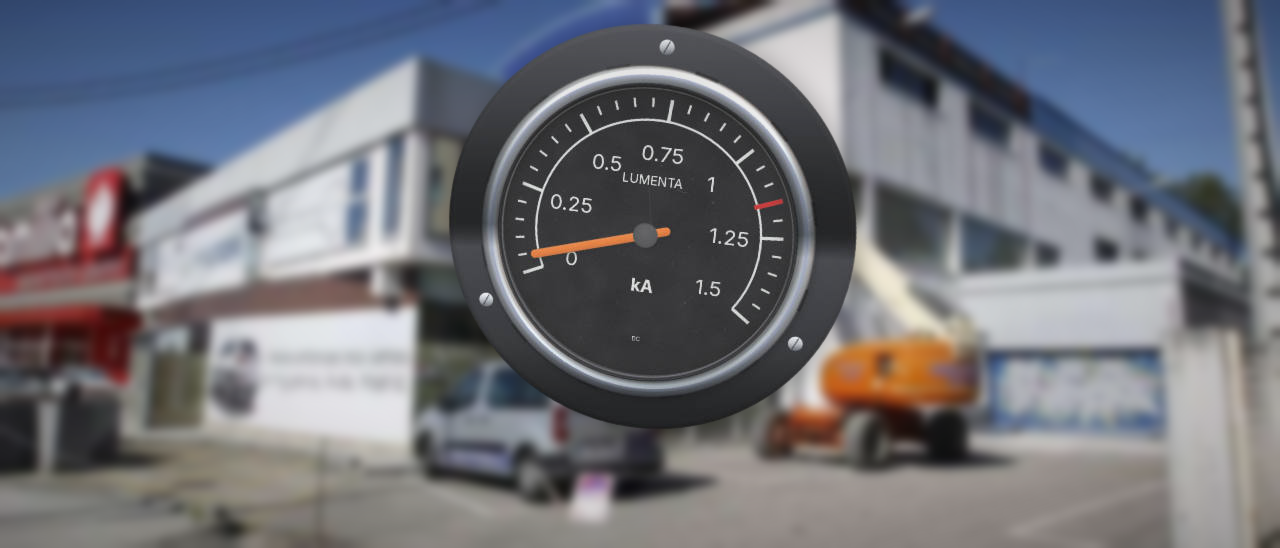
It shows 0.05 kA
